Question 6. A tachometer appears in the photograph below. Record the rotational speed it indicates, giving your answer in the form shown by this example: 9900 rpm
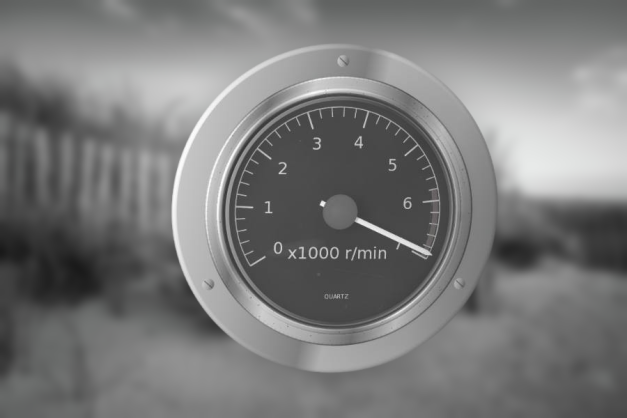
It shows 6900 rpm
